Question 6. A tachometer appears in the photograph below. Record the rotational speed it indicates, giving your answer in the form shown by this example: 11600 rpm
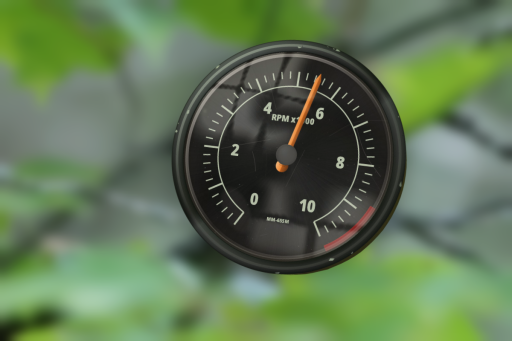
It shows 5500 rpm
